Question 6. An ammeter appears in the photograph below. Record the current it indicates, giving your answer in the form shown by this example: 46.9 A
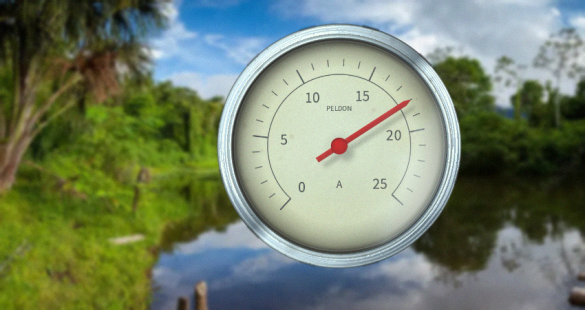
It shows 18 A
